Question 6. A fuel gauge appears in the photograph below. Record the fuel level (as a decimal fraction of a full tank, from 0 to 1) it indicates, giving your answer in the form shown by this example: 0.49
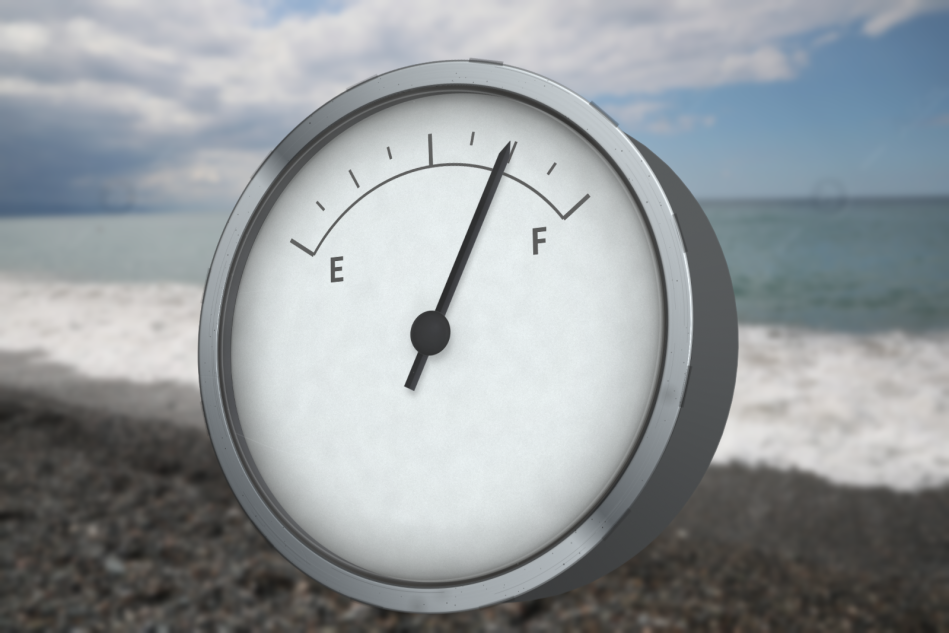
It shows 0.75
